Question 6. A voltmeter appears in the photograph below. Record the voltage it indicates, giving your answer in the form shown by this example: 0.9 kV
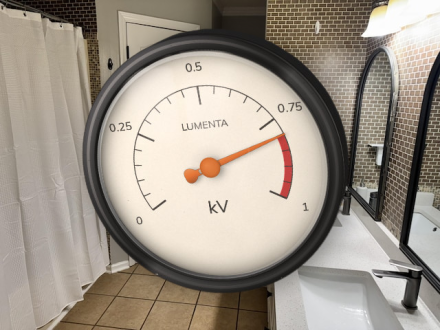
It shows 0.8 kV
